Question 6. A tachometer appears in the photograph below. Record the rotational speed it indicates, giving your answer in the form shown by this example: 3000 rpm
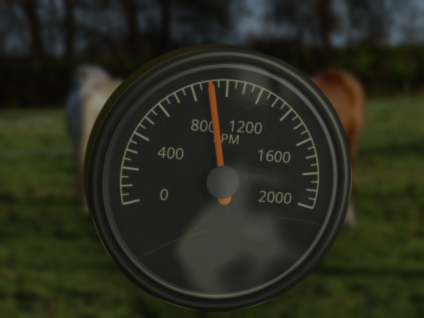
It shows 900 rpm
